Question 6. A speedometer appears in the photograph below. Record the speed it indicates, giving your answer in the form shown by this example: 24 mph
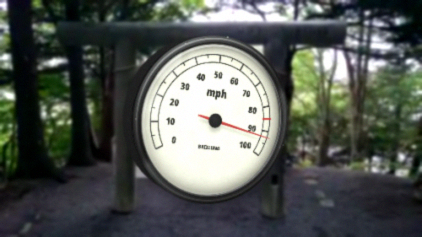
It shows 92.5 mph
